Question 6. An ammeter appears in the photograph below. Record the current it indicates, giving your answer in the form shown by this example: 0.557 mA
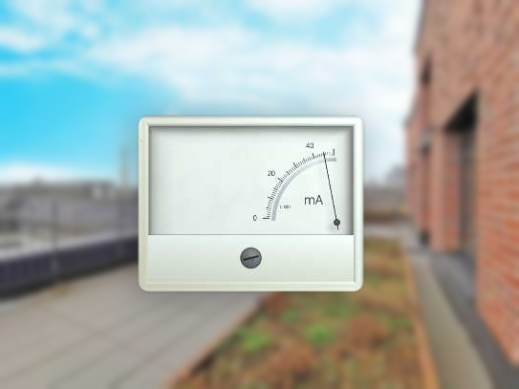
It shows 45 mA
